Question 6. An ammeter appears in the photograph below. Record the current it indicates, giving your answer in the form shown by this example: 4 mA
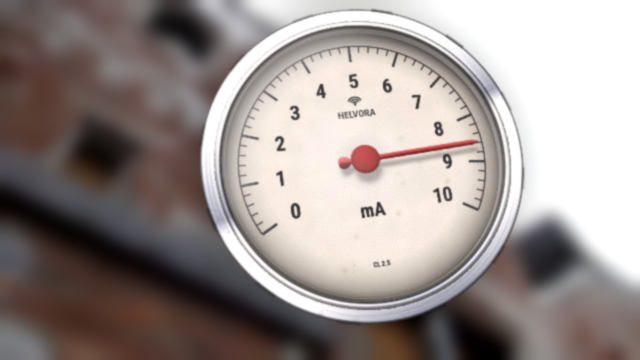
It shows 8.6 mA
